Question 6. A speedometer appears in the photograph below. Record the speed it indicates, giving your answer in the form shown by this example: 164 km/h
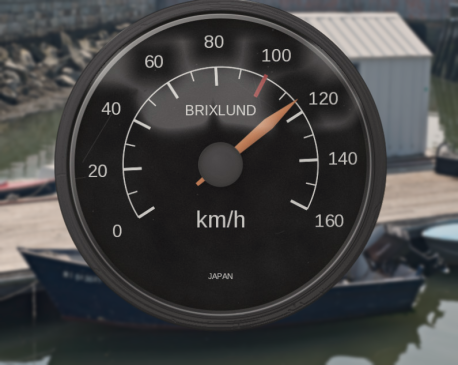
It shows 115 km/h
